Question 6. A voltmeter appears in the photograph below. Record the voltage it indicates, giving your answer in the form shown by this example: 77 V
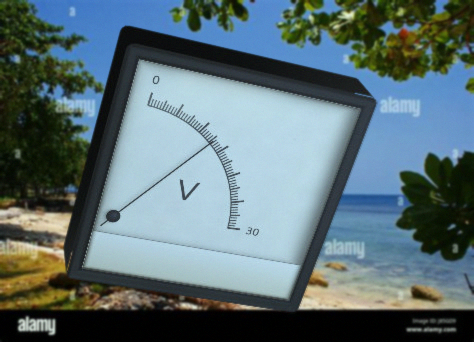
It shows 12.5 V
